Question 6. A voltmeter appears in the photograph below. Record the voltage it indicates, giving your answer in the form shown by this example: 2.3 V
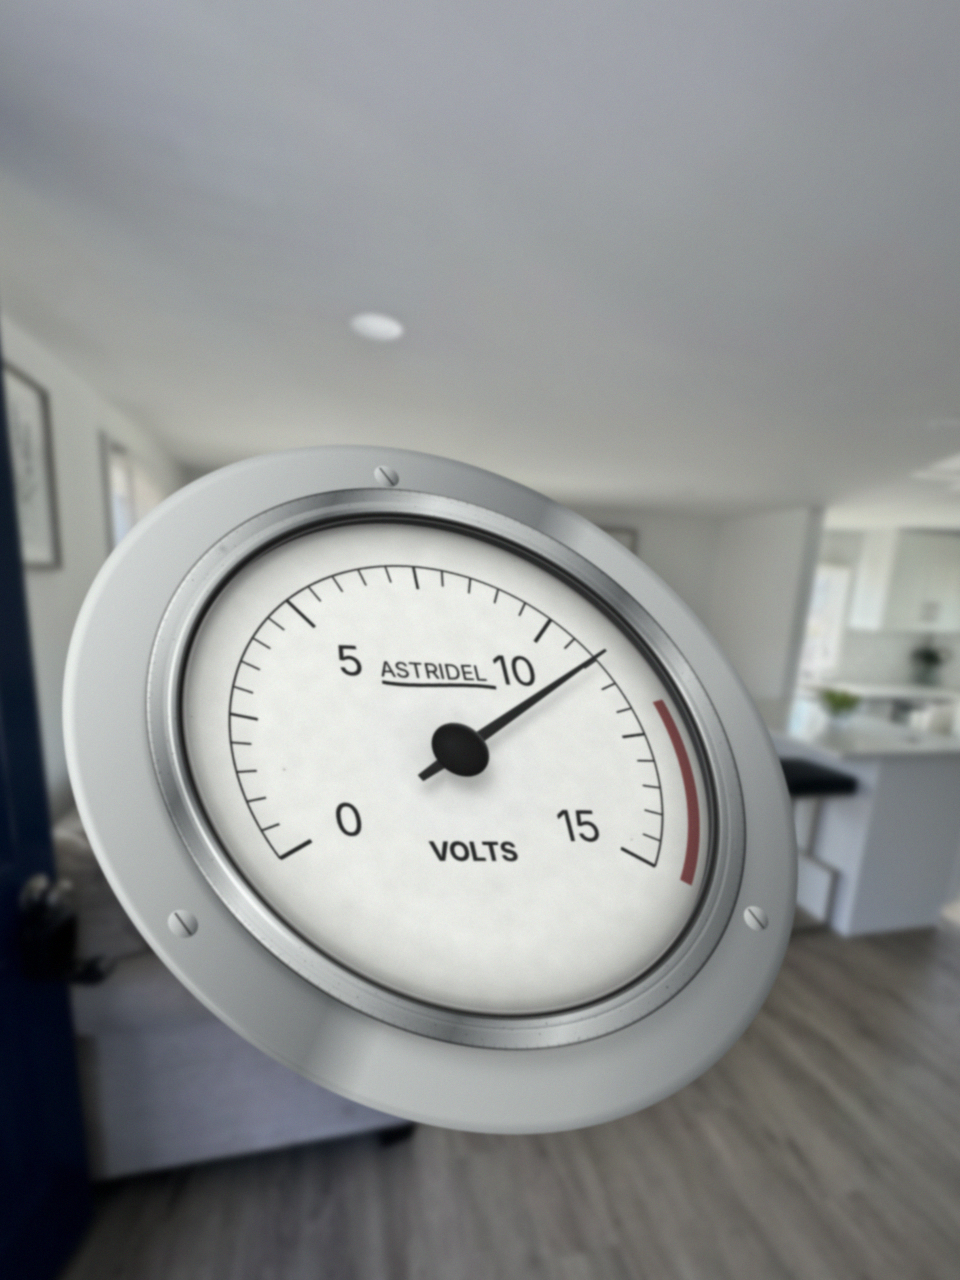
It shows 11 V
